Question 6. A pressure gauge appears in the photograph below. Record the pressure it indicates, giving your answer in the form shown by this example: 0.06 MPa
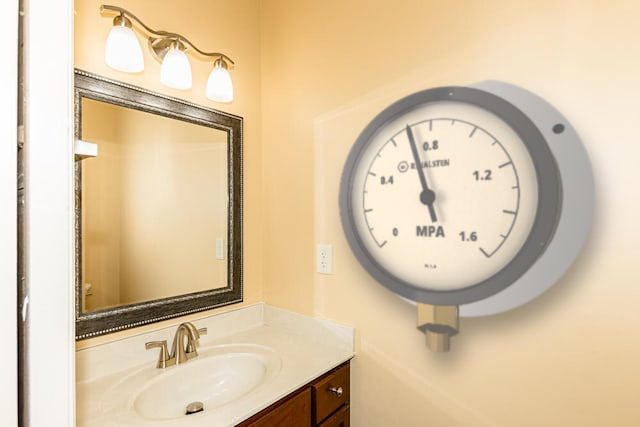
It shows 0.7 MPa
